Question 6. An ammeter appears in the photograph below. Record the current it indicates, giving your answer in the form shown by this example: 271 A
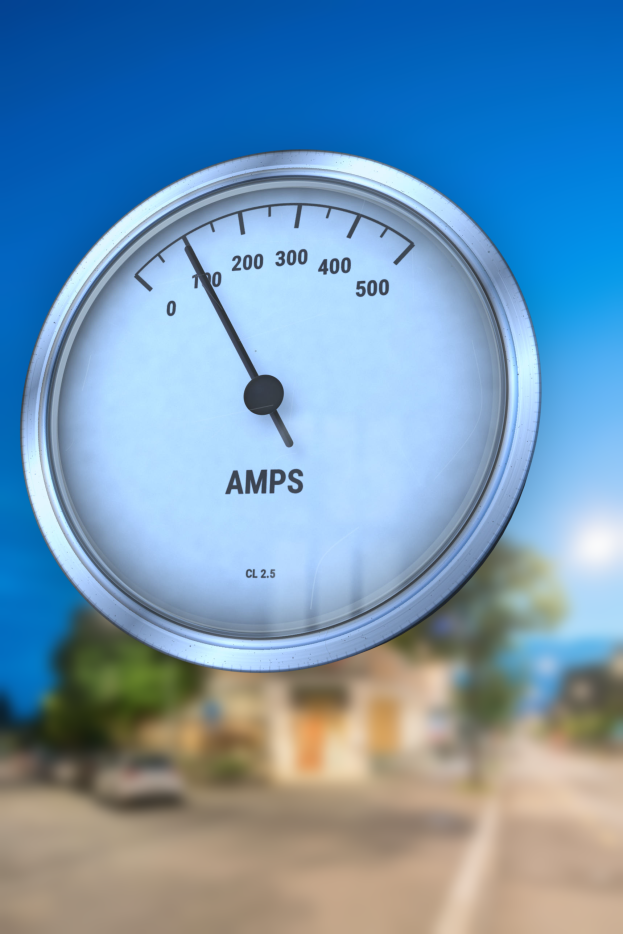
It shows 100 A
